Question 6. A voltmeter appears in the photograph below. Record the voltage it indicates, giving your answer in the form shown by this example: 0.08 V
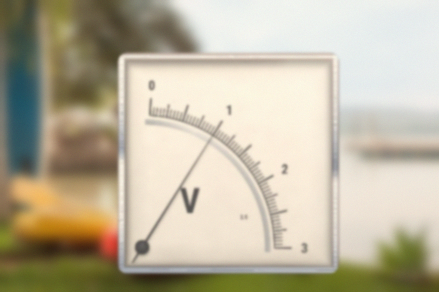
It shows 1 V
